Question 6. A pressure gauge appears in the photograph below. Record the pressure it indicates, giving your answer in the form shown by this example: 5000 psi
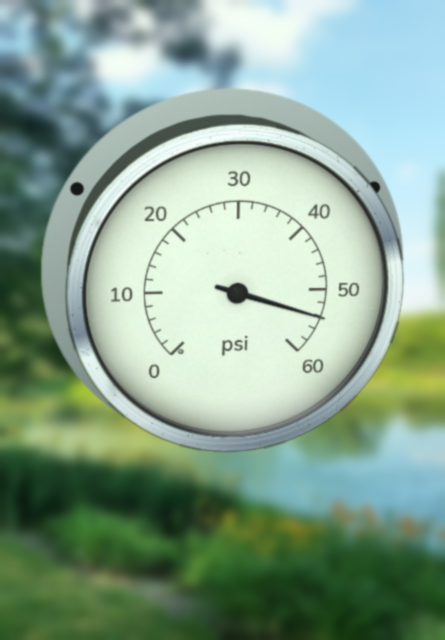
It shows 54 psi
